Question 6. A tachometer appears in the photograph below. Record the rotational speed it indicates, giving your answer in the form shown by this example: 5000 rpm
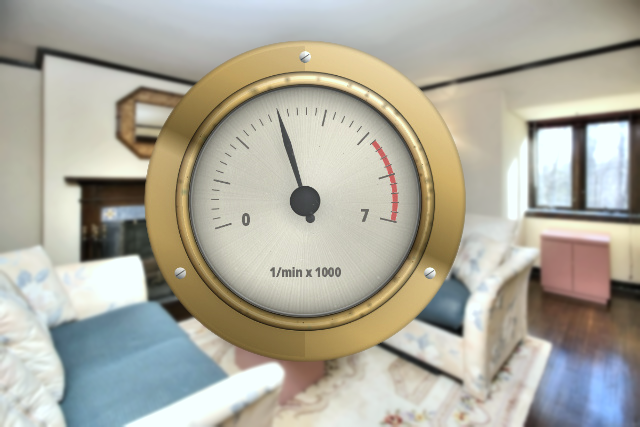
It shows 3000 rpm
